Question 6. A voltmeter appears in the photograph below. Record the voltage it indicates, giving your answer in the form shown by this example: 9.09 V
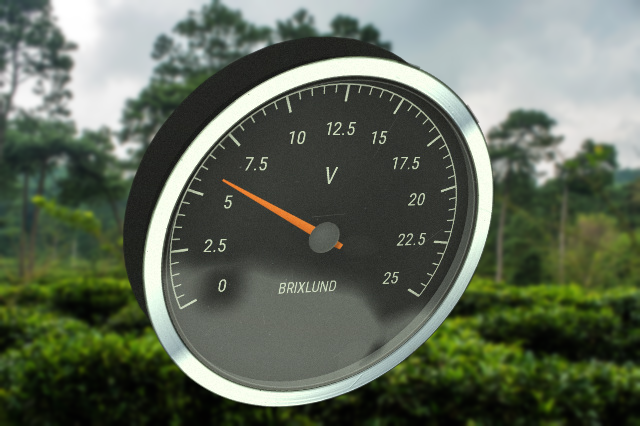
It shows 6 V
